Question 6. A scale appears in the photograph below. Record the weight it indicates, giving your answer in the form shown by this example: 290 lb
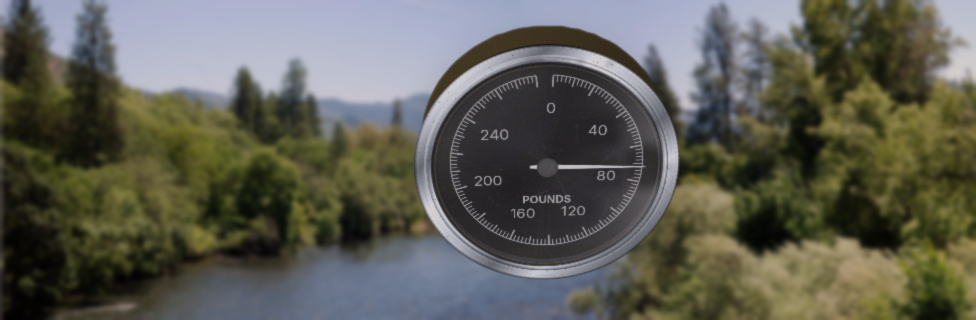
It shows 70 lb
